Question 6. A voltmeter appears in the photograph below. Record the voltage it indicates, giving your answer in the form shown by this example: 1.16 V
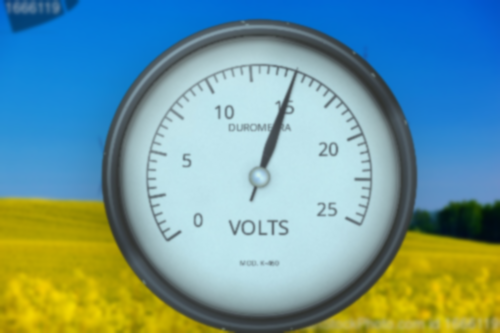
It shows 15 V
